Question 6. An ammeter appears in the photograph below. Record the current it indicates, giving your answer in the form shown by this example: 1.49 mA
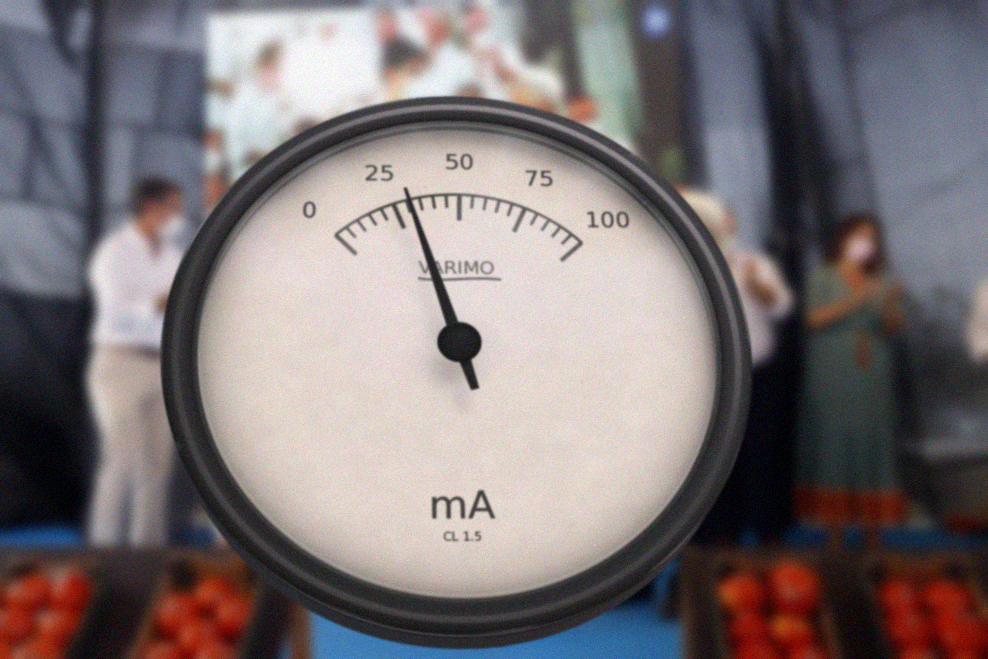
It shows 30 mA
